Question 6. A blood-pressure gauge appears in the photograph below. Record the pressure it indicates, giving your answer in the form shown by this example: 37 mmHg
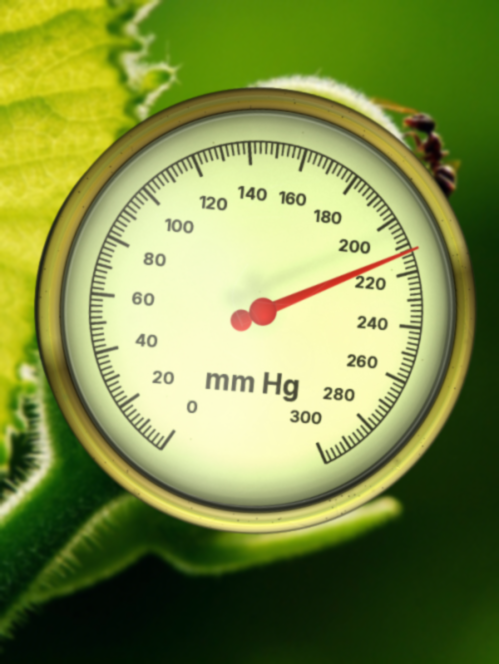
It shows 212 mmHg
